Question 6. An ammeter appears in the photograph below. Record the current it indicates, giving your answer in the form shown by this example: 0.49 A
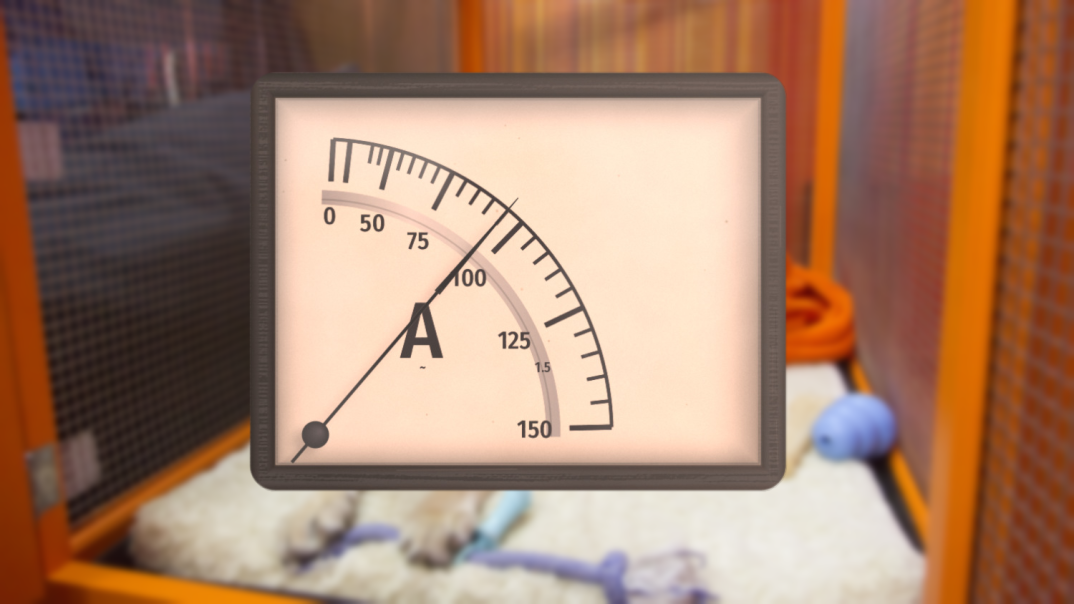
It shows 95 A
